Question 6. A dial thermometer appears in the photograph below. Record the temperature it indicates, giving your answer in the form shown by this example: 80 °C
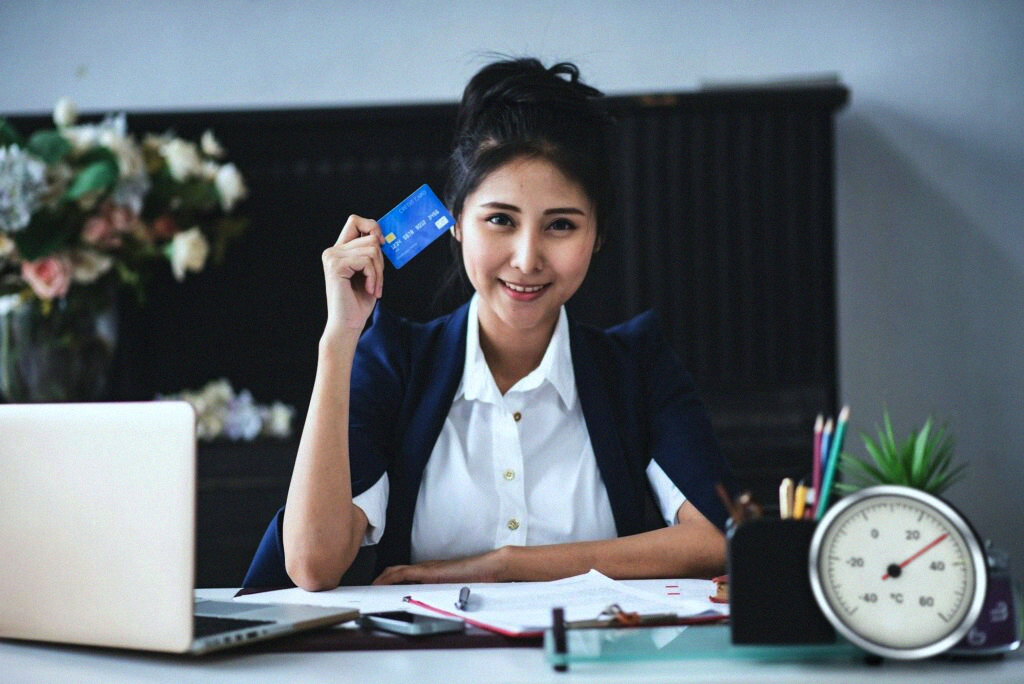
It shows 30 °C
